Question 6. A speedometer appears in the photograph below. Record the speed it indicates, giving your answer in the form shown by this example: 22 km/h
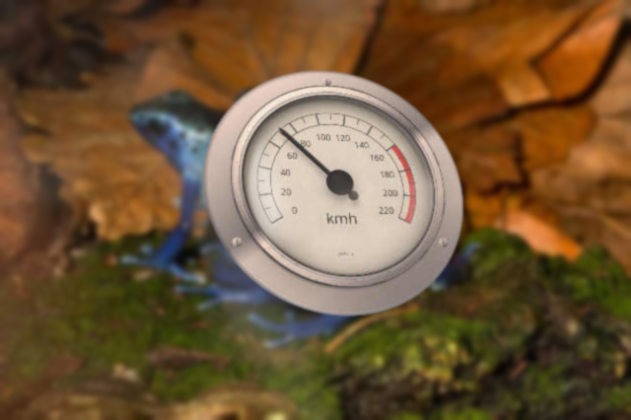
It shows 70 km/h
